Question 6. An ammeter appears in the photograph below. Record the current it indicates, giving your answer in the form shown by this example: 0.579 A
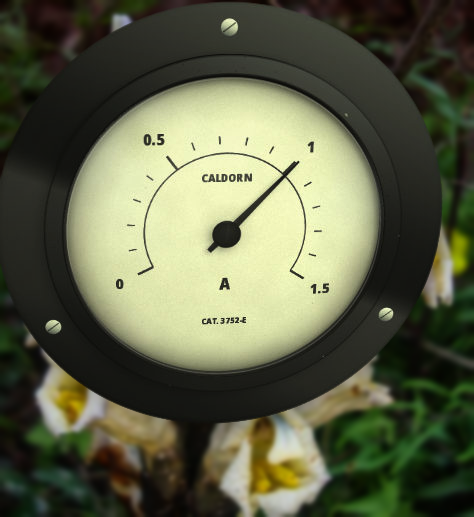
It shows 1 A
